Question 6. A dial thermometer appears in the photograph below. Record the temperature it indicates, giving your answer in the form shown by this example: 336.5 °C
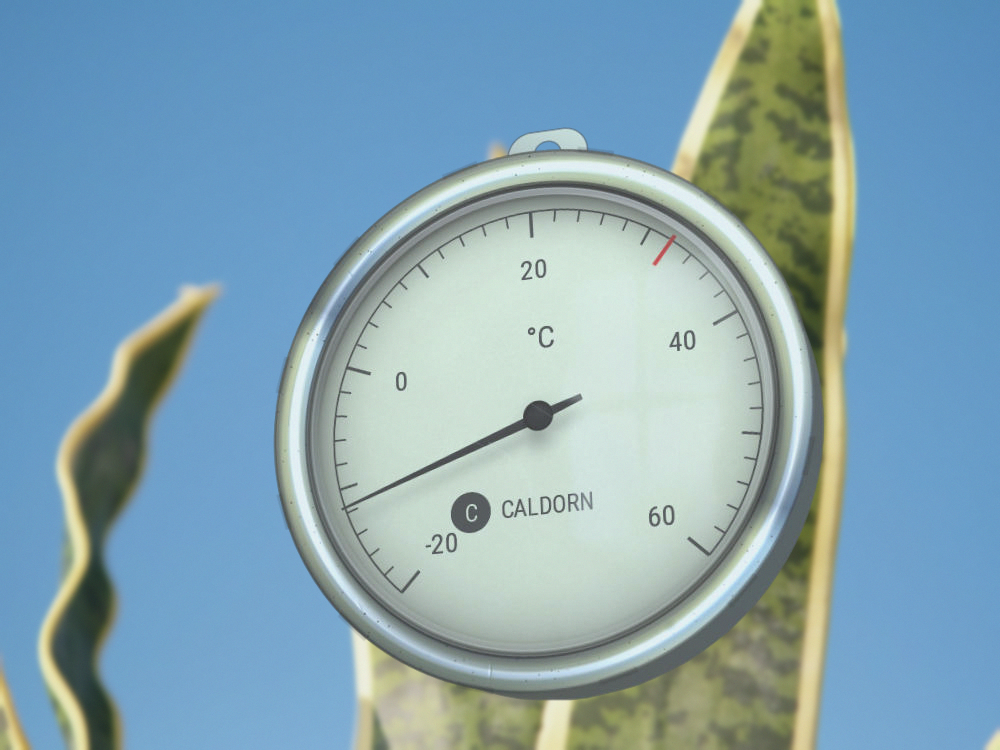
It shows -12 °C
